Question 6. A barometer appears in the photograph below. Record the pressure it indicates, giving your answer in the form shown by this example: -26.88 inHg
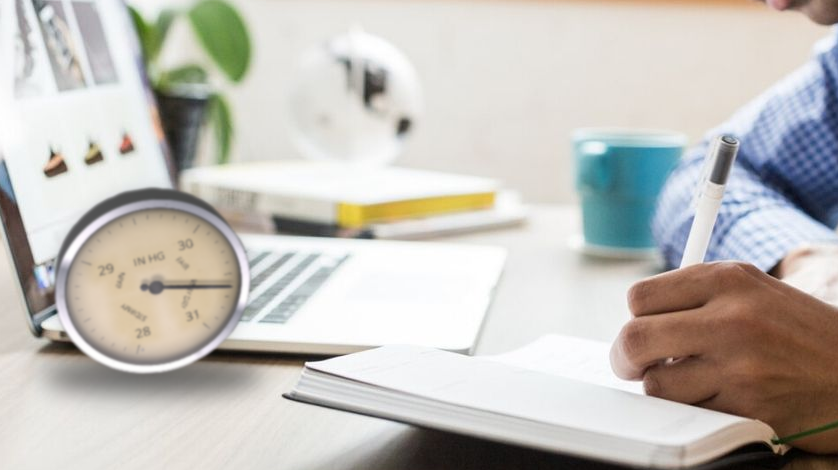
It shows 30.6 inHg
